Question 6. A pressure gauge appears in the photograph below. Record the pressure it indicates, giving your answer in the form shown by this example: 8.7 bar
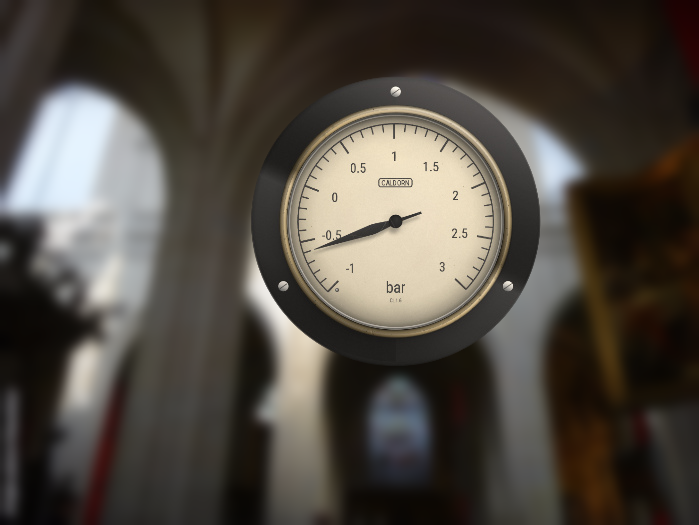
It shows -0.6 bar
